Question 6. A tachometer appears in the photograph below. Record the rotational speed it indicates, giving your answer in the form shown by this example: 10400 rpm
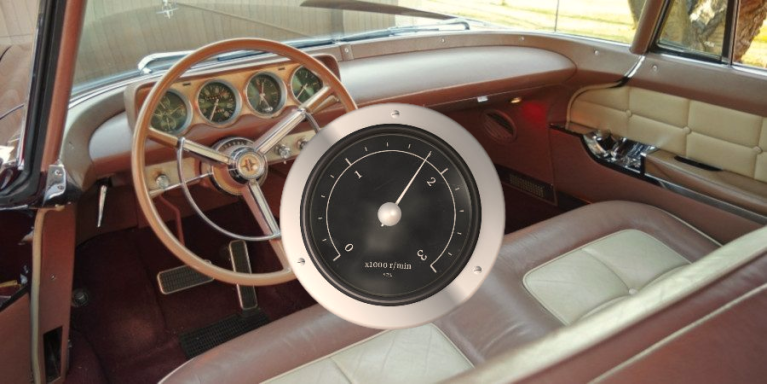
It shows 1800 rpm
